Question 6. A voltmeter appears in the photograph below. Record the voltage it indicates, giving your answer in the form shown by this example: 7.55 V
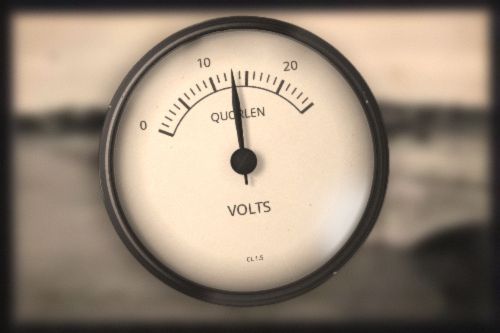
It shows 13 V
